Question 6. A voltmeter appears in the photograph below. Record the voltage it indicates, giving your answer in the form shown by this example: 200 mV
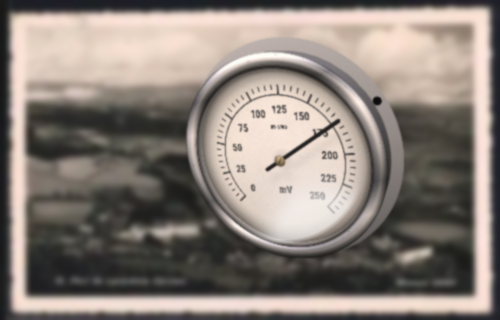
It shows 175 mV
